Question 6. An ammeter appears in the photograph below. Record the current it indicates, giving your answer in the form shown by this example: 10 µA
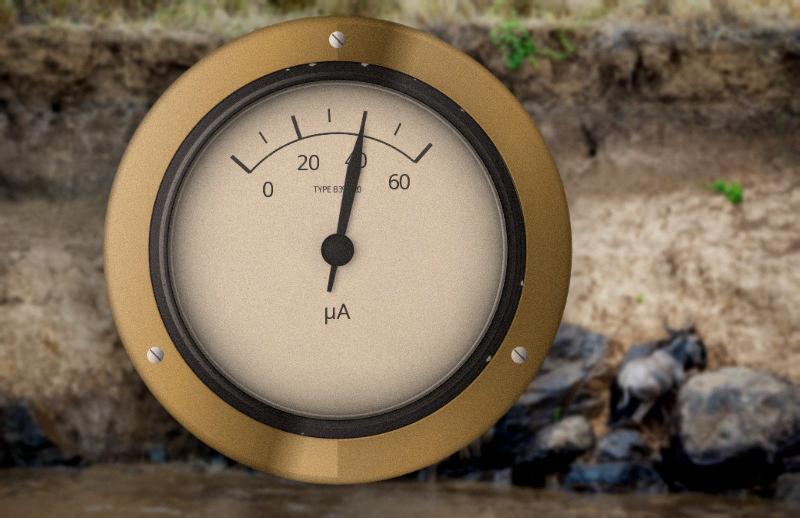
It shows 40 µA
